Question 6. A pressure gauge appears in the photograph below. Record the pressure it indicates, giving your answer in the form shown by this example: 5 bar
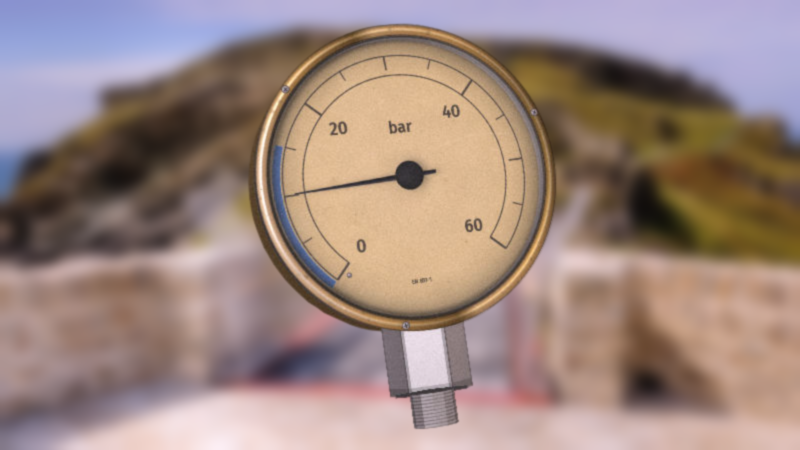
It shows 10 bar
